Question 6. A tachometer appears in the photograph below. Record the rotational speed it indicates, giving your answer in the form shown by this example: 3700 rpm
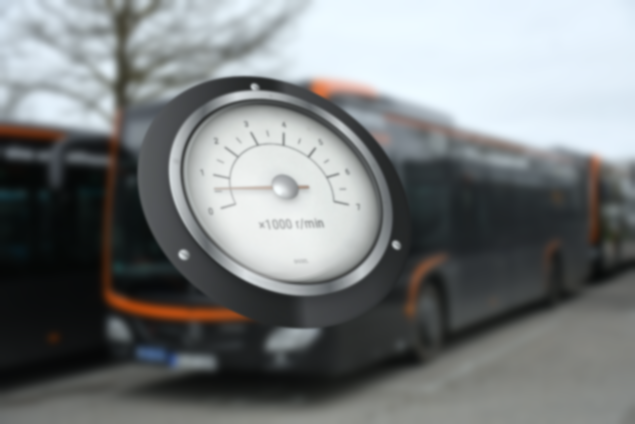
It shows 500 rpm
